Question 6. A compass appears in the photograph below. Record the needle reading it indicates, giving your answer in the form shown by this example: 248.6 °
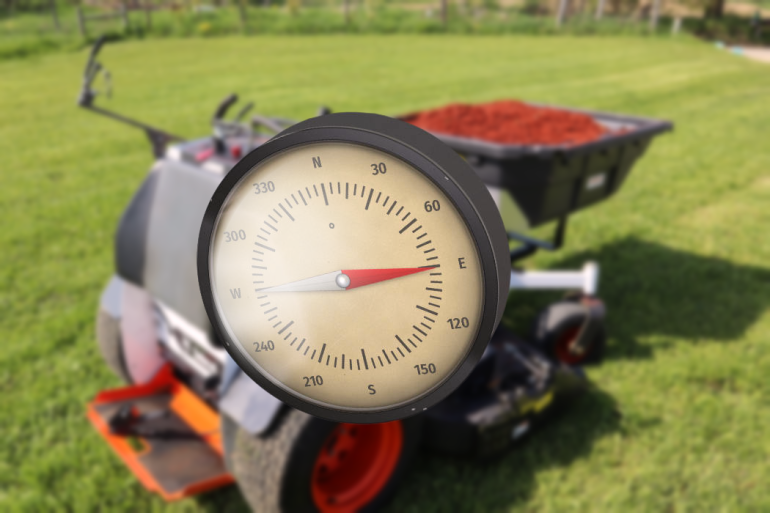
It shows 90 °
